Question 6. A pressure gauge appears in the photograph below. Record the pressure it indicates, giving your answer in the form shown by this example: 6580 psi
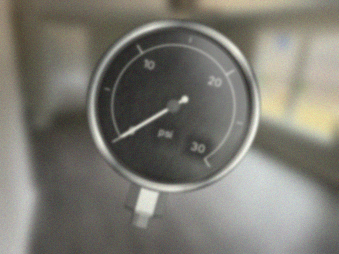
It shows 0 psi
